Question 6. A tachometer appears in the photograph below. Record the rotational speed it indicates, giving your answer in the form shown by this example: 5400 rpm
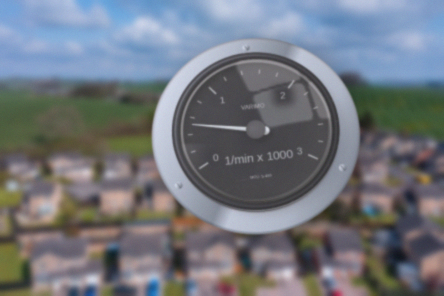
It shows 500 rpm
